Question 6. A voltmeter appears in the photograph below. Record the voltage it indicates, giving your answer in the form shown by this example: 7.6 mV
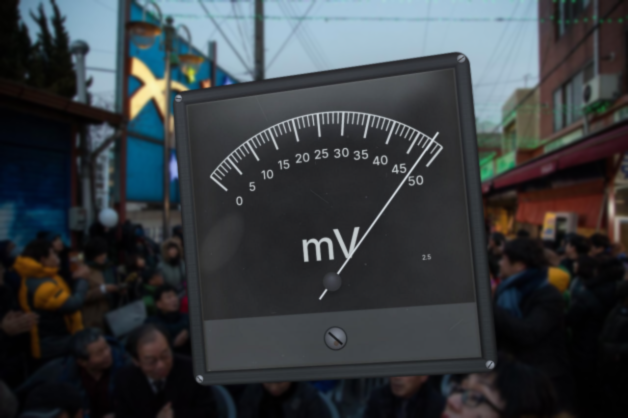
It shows 48 mV
